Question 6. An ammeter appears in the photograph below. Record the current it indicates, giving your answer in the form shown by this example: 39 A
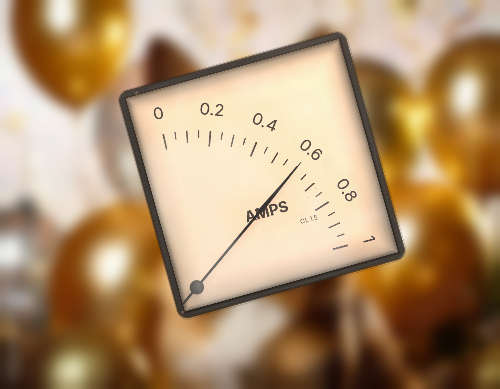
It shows 0.6 A
